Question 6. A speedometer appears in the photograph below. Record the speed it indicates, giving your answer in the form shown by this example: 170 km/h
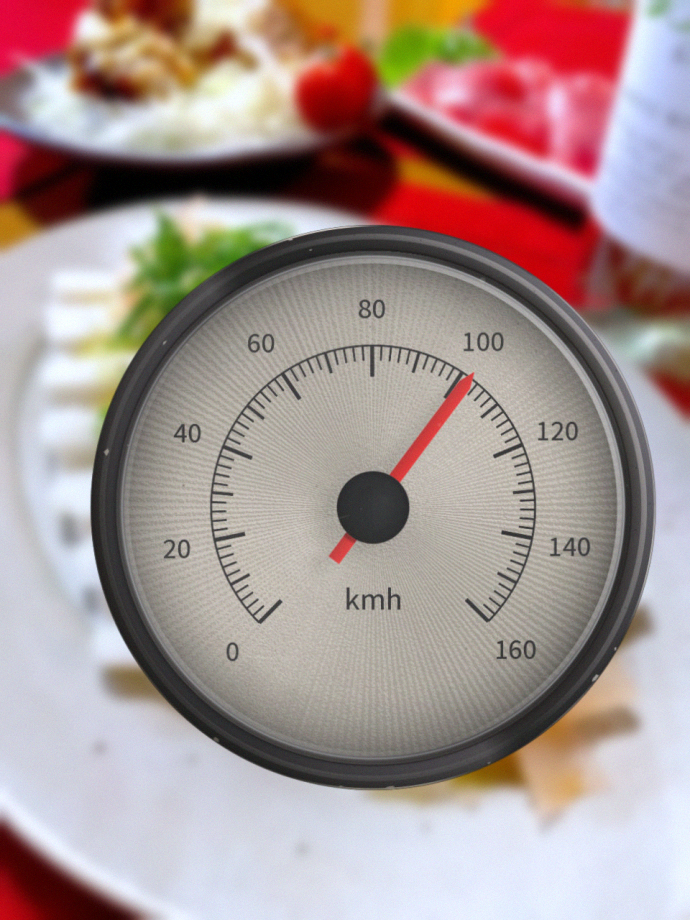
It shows 102 km/h
